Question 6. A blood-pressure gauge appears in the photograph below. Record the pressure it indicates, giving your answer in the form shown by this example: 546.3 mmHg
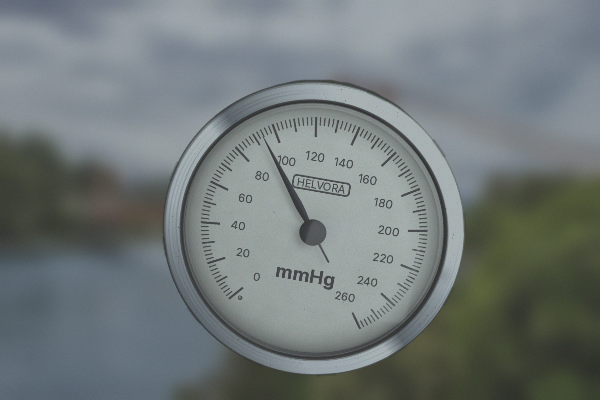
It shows 94 mmHg
